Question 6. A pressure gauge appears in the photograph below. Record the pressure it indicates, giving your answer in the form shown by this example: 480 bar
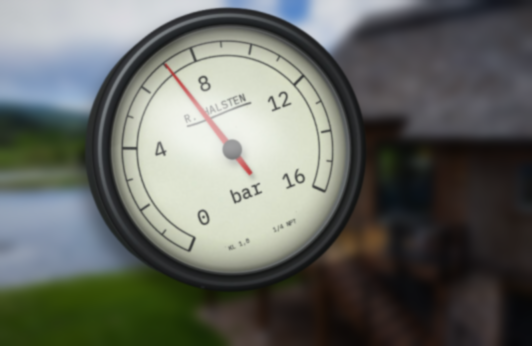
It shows 7 bar
